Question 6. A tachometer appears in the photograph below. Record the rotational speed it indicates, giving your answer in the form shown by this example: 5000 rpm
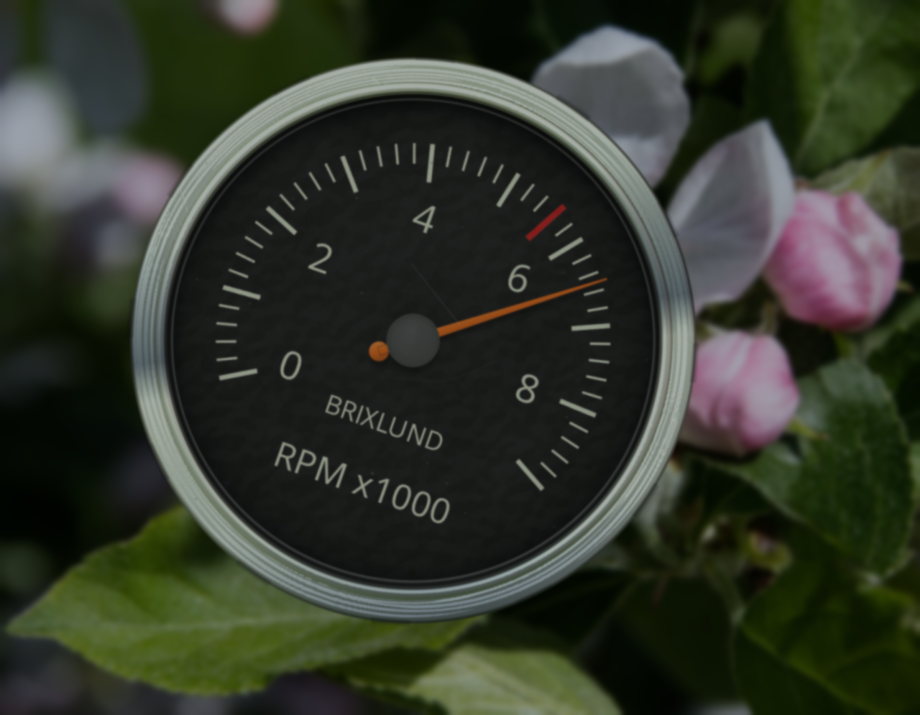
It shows 6500 rpm
